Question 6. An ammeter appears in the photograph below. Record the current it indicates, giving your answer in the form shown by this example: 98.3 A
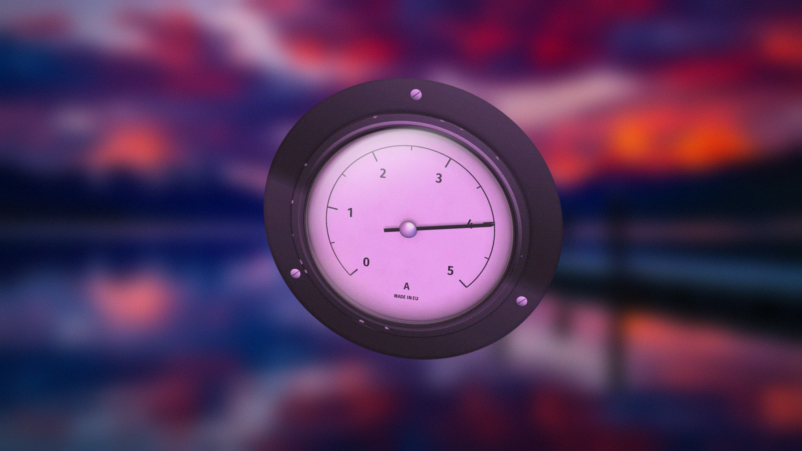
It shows 4 A
